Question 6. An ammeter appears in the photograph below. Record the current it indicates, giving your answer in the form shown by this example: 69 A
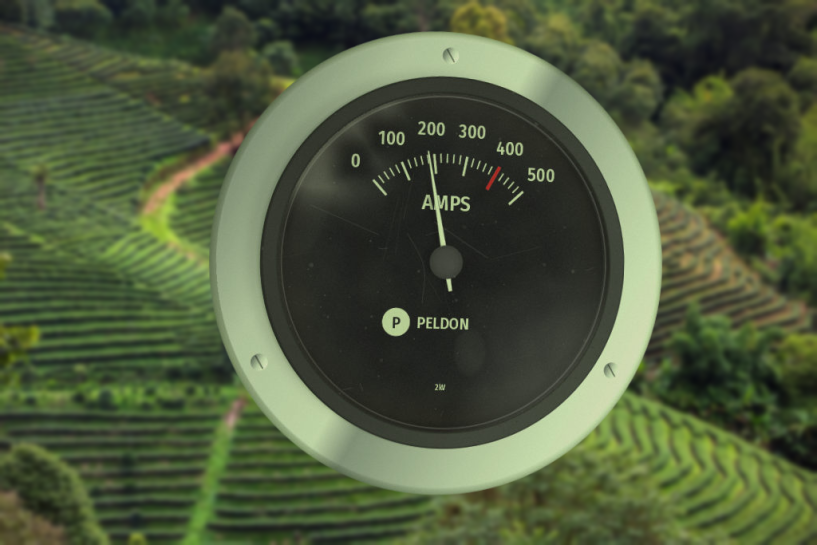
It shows 180 A
